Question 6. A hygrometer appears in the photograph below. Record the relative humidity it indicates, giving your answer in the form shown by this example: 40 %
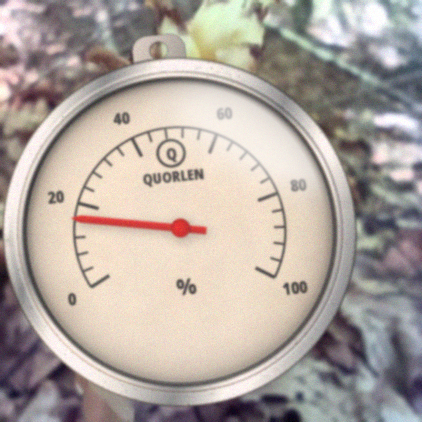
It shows 16 %
